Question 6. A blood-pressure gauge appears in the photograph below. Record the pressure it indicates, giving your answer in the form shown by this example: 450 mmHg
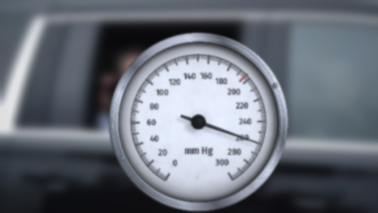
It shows 260 mmHg
